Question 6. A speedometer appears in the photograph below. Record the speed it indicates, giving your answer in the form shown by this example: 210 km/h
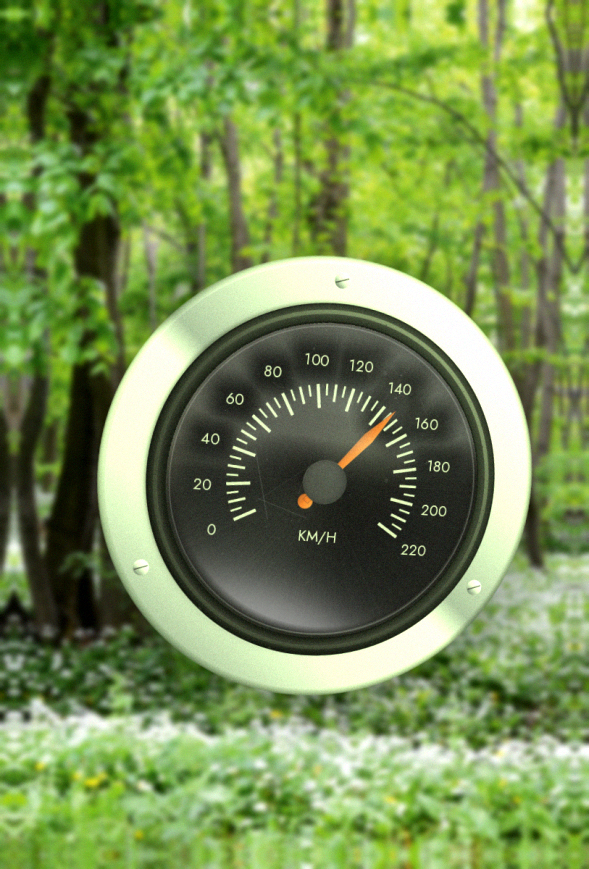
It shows 145 km/h
